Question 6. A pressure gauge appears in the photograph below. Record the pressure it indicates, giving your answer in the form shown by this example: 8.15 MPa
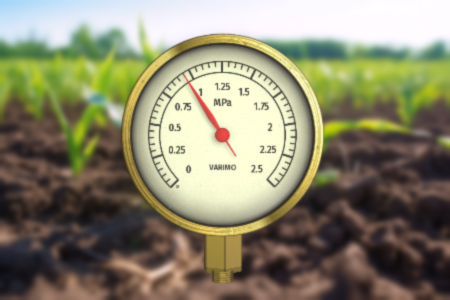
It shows 0.95 MPa
